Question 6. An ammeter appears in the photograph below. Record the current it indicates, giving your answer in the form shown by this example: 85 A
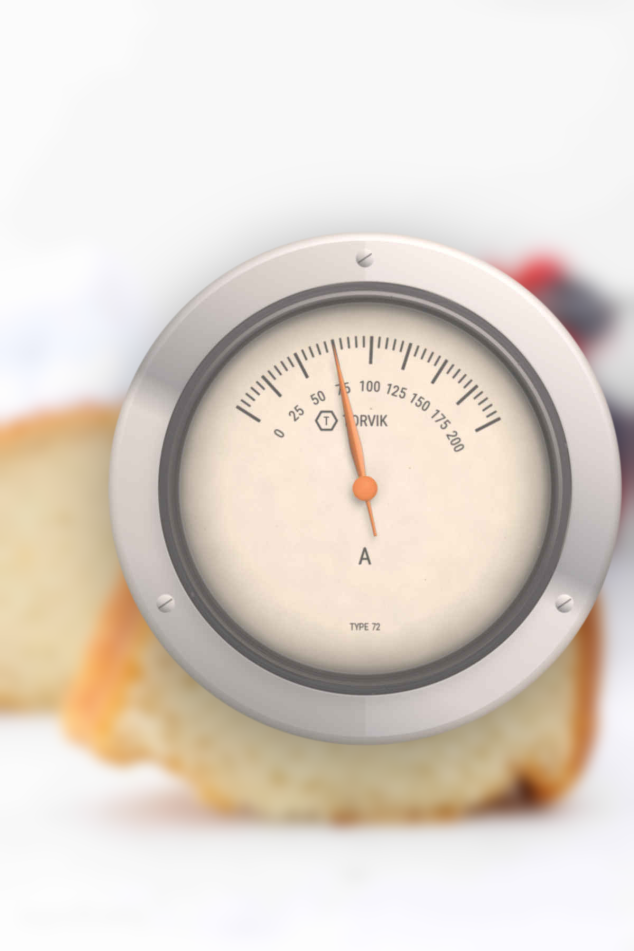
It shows 75 A
